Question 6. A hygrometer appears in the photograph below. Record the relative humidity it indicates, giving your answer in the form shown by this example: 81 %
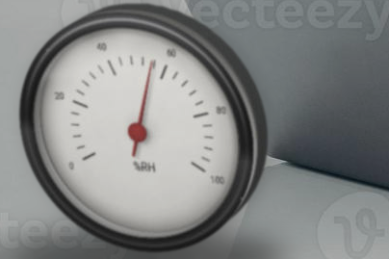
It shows 56 %
